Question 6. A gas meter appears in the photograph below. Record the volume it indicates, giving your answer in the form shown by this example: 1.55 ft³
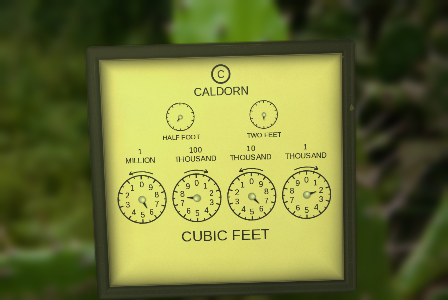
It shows 576200 ft³
